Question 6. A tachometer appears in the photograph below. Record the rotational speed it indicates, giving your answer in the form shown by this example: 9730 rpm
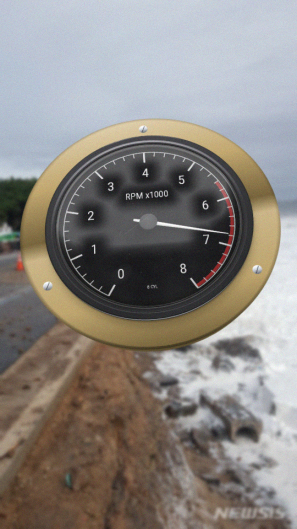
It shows 6800 rpm
